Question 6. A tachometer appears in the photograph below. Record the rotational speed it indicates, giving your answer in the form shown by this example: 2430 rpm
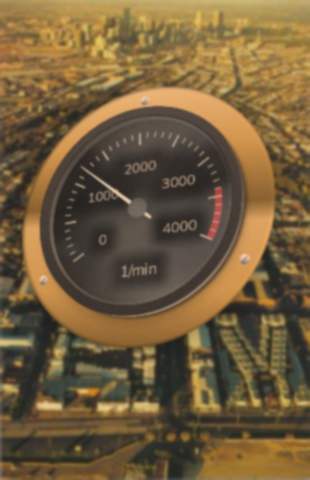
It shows 1200 rpm
